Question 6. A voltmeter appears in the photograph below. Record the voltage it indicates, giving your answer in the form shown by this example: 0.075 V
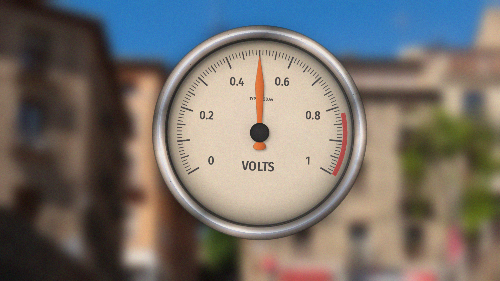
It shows 0.5 V
